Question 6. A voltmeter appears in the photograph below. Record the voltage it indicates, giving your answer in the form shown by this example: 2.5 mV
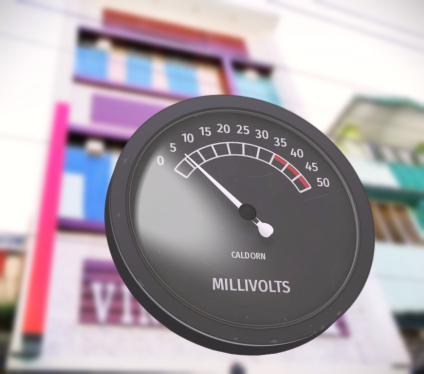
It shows 5 mV
